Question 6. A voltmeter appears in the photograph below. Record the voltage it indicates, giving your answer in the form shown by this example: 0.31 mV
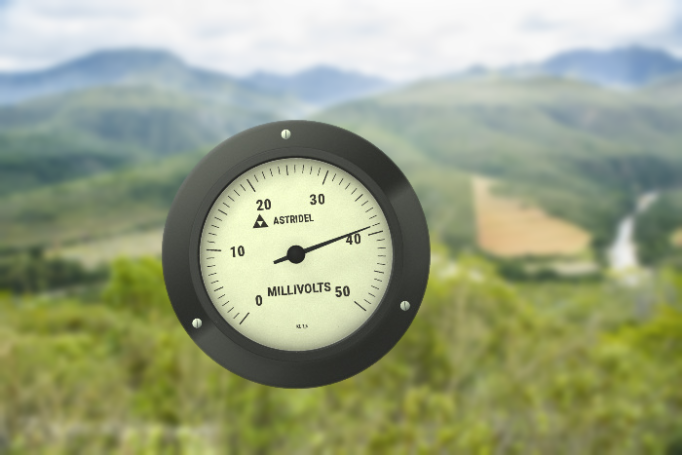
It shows 39 mV
